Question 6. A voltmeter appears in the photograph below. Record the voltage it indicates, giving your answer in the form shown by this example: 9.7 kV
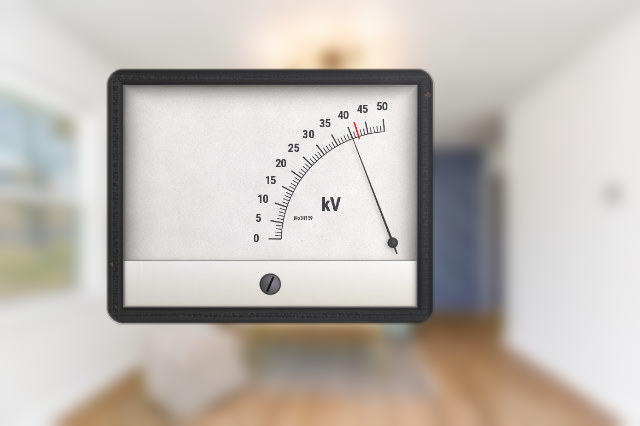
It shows 40 kV
